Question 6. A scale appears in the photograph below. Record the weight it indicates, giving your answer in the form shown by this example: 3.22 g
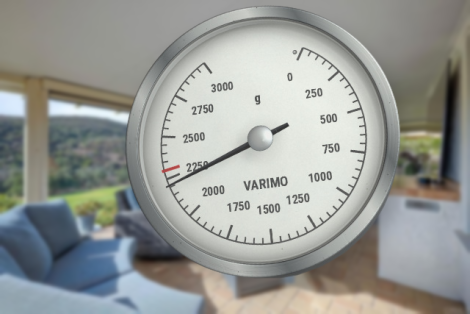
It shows 2200 g
